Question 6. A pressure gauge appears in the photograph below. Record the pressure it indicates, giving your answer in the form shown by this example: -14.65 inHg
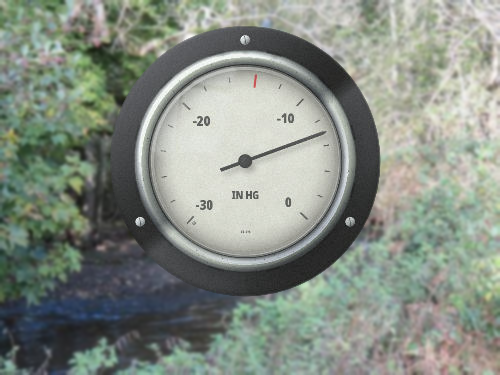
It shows -7 inHg
